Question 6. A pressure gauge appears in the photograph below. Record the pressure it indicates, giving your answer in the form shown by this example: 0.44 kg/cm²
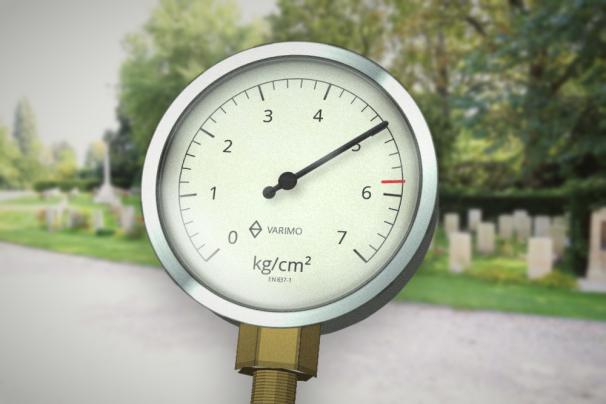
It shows 5 kg/cm²
